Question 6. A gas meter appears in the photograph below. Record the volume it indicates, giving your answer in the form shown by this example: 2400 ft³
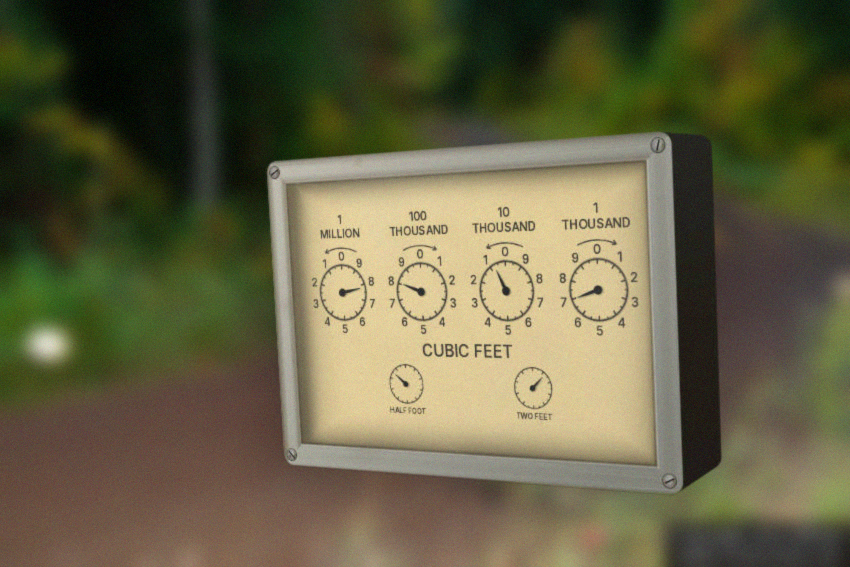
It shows 780700 ft³
